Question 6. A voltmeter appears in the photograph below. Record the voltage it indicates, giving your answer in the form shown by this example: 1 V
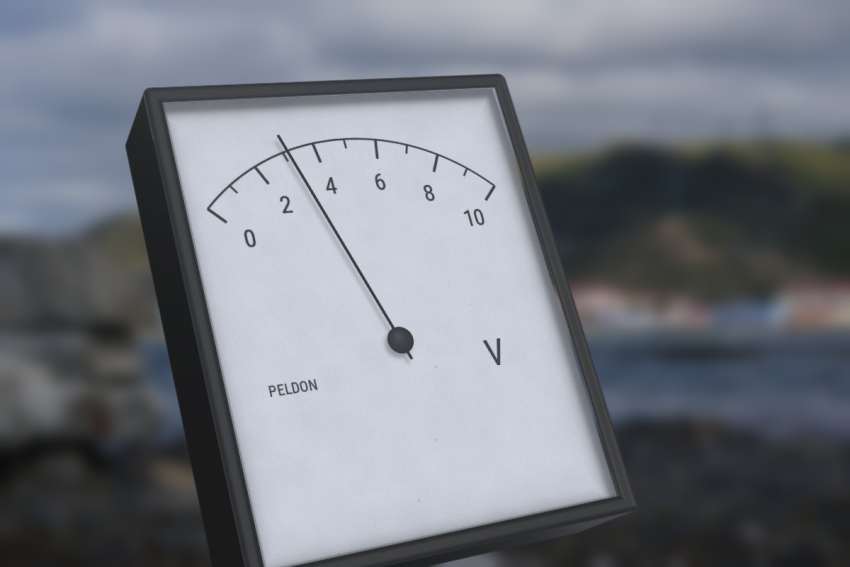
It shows 3 V
